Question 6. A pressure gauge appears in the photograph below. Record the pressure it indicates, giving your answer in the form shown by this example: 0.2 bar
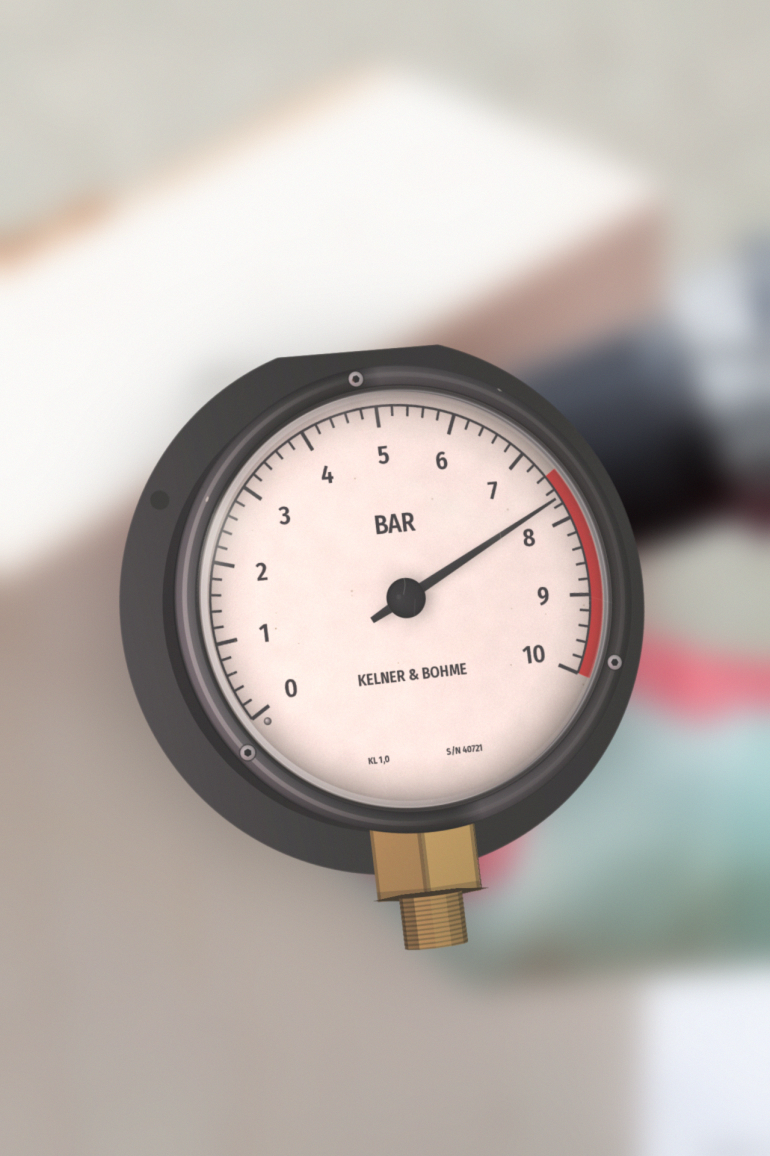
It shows 7.7 bar
